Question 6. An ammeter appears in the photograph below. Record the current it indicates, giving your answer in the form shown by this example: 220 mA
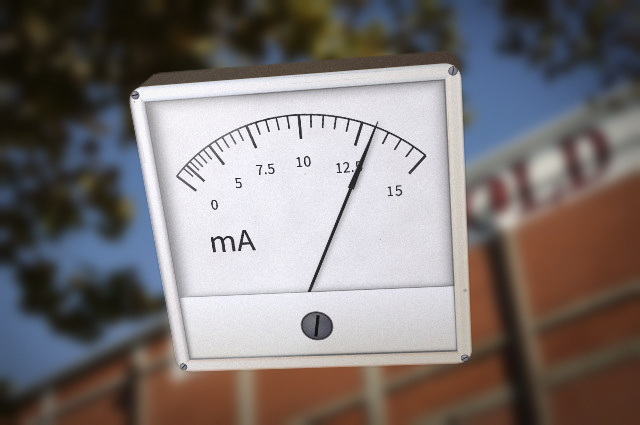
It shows 13 mA
